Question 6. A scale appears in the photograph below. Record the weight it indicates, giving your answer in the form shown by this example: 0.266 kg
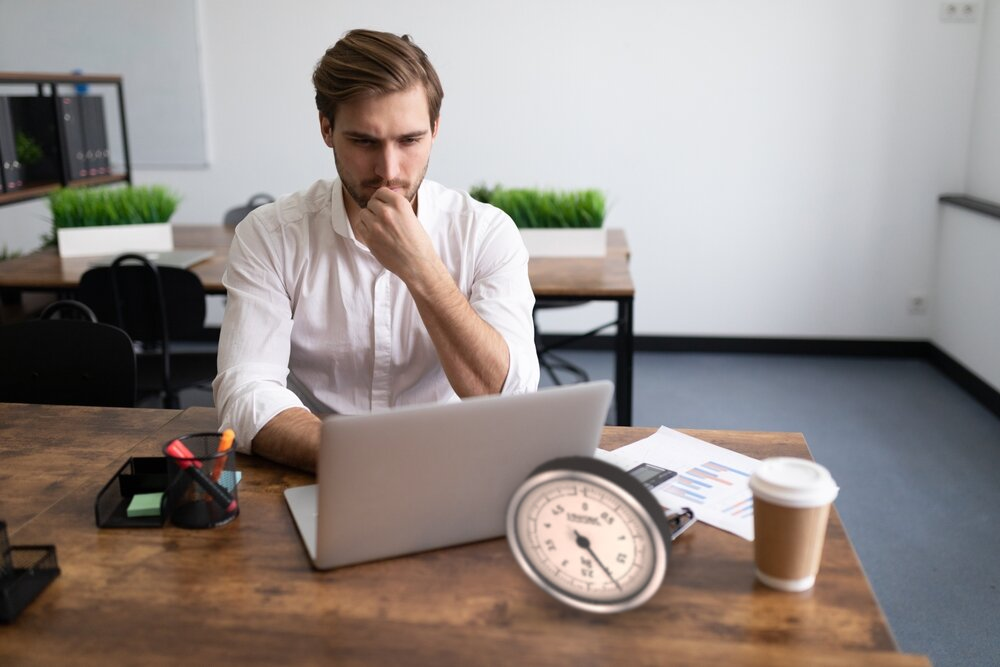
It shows 2 kg
